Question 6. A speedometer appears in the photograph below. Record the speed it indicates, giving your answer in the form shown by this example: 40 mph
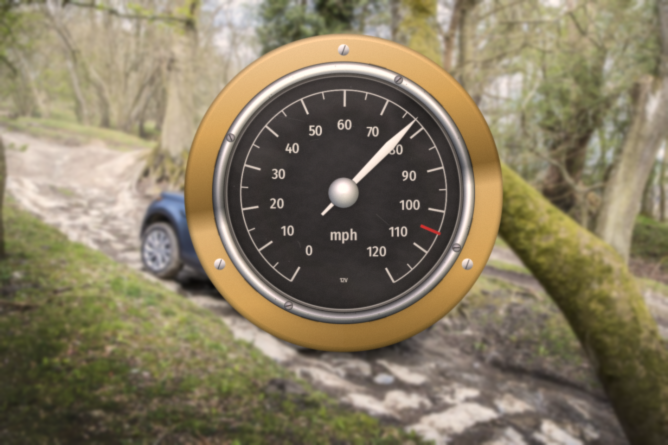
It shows 77.5 mph
